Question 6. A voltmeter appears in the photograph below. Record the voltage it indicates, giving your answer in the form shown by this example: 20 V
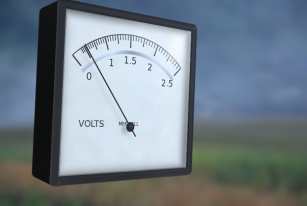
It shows 0.5 V
